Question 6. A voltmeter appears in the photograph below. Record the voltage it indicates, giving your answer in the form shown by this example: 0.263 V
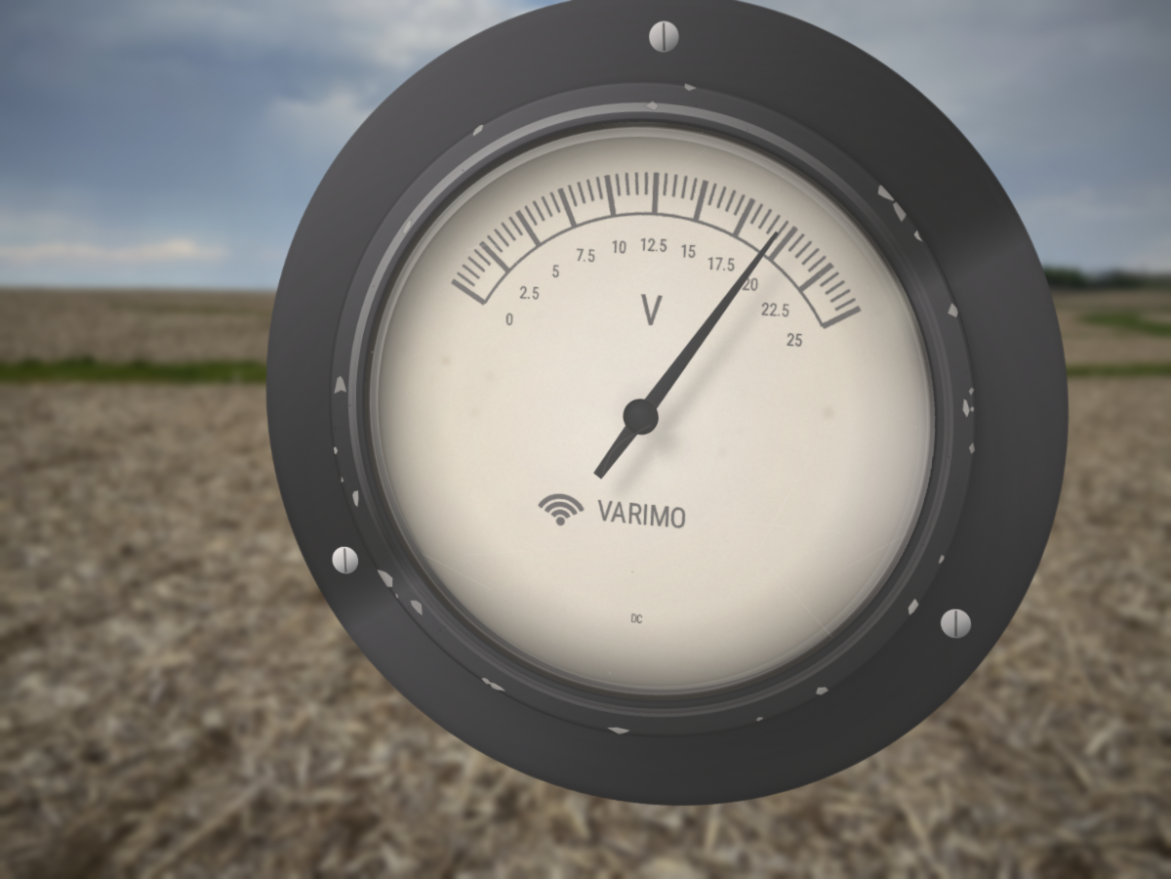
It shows 19.5 V
